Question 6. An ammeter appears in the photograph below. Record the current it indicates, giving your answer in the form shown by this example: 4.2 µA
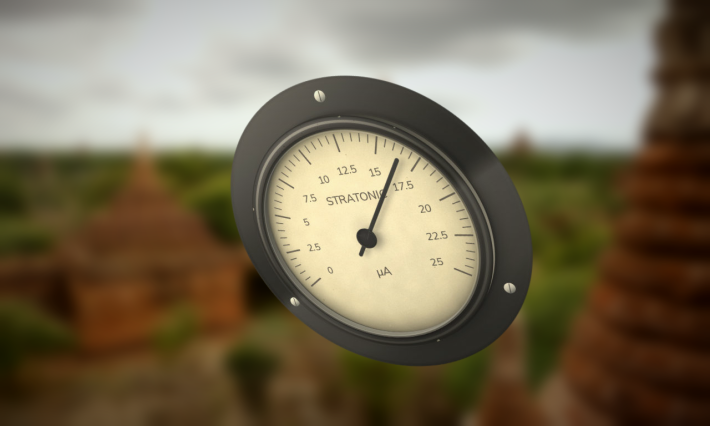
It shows 16.5 µA
